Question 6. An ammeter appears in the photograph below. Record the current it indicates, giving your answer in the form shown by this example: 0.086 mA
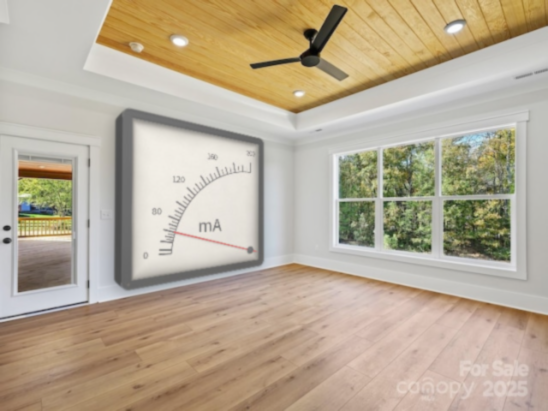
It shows 60 mA
